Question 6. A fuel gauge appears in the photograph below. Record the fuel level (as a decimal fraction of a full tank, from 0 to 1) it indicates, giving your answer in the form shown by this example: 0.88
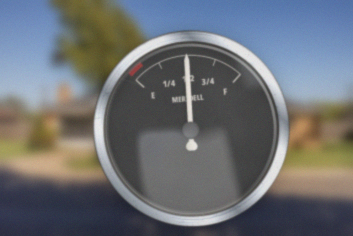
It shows 0.5
